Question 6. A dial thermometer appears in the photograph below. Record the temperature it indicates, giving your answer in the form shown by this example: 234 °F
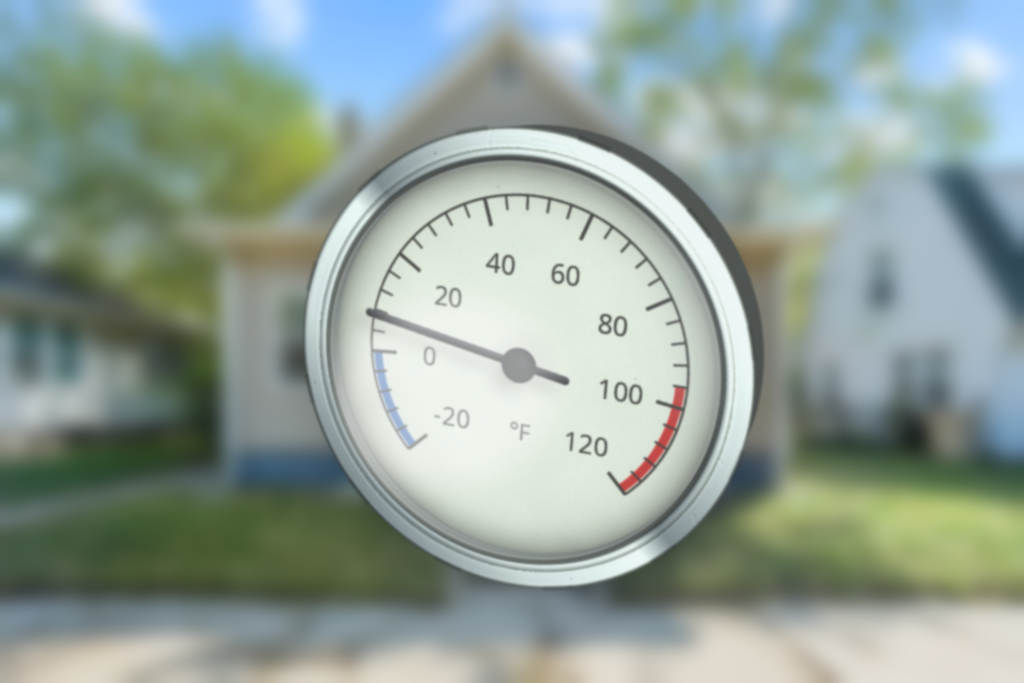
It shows 8 °F
